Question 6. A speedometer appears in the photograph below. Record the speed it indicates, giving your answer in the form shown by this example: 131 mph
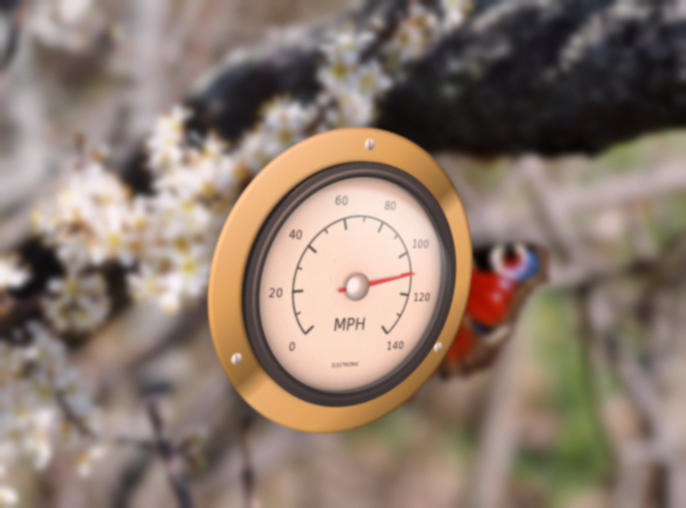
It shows 110 mph
